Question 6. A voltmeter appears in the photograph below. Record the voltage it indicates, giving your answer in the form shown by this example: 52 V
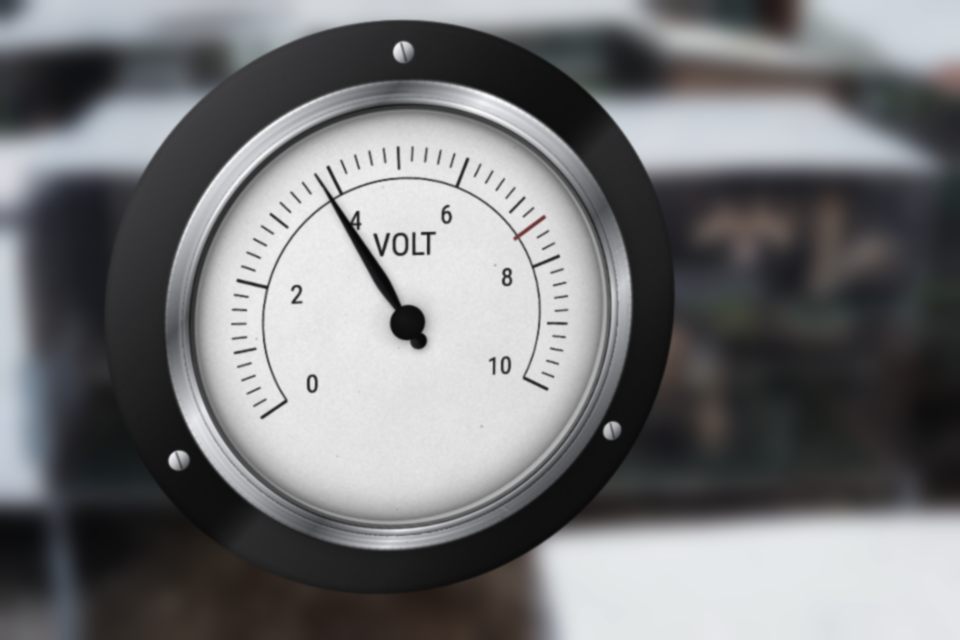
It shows 3.8 V
